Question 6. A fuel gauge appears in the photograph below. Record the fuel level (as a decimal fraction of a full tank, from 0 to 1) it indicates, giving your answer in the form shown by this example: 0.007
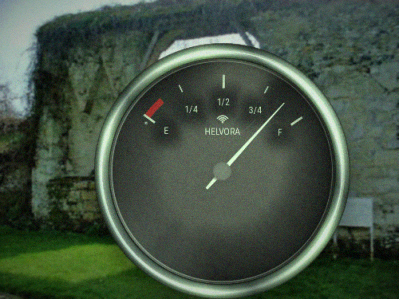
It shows 0.875
